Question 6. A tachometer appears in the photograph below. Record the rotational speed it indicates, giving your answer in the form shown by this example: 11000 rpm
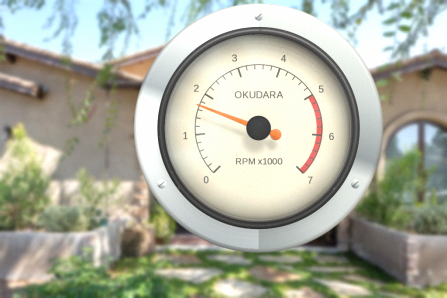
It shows 1700 rpm
